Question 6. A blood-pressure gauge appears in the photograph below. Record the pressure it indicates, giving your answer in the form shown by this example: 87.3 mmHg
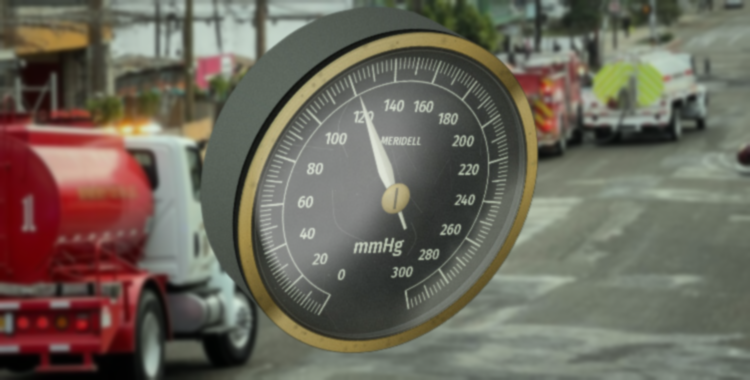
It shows 120 mmHg
